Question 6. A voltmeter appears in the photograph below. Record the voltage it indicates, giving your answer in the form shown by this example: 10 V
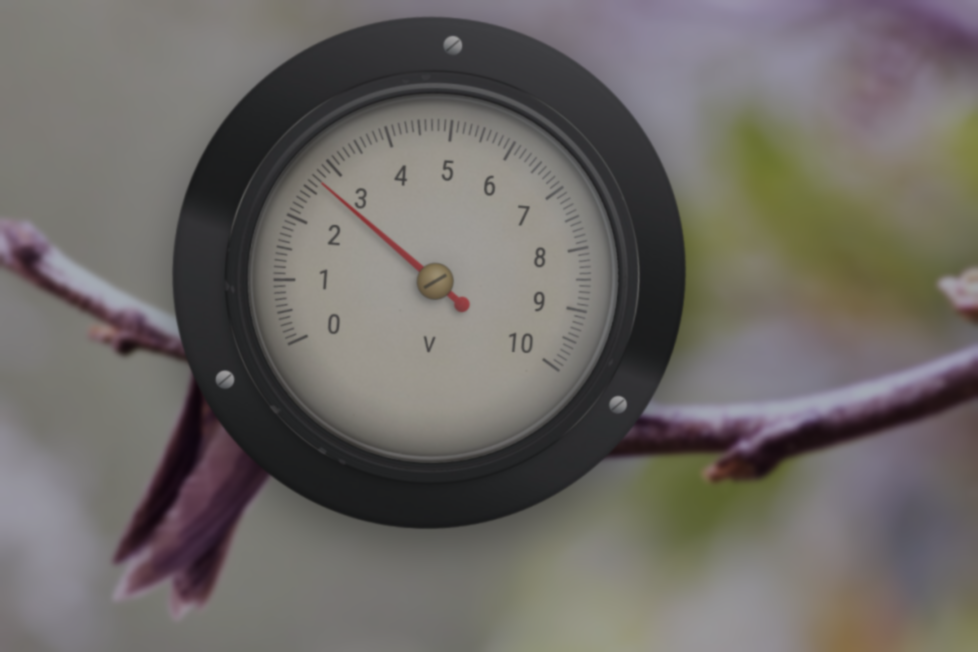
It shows 2.7 V
